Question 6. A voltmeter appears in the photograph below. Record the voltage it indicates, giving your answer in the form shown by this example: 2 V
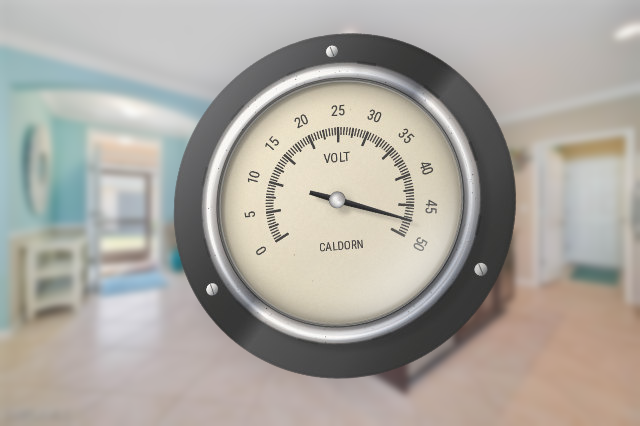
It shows 47.5 V
